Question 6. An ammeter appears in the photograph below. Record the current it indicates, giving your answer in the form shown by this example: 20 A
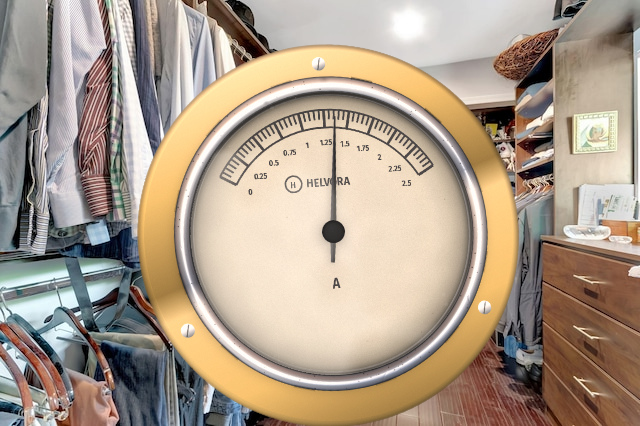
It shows 1.35 A
